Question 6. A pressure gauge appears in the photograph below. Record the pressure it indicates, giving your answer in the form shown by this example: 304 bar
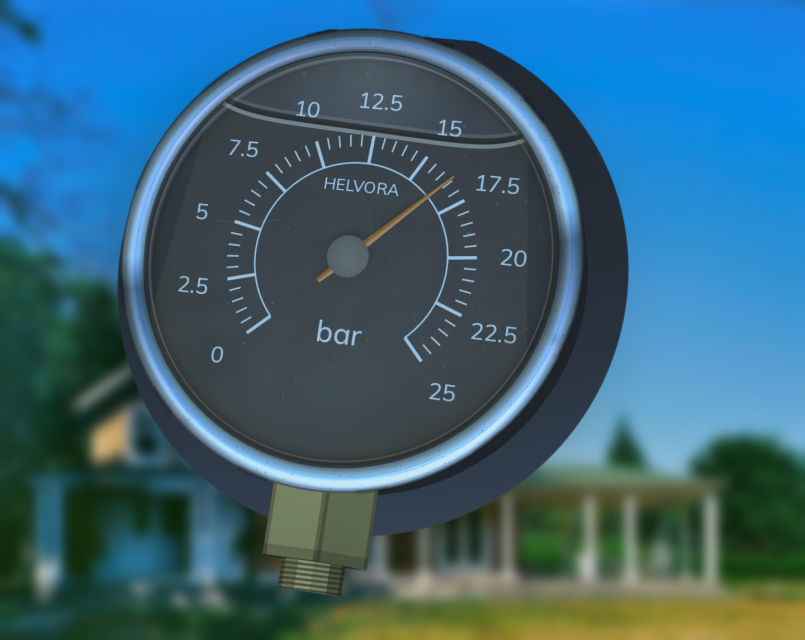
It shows 16.5 bar
